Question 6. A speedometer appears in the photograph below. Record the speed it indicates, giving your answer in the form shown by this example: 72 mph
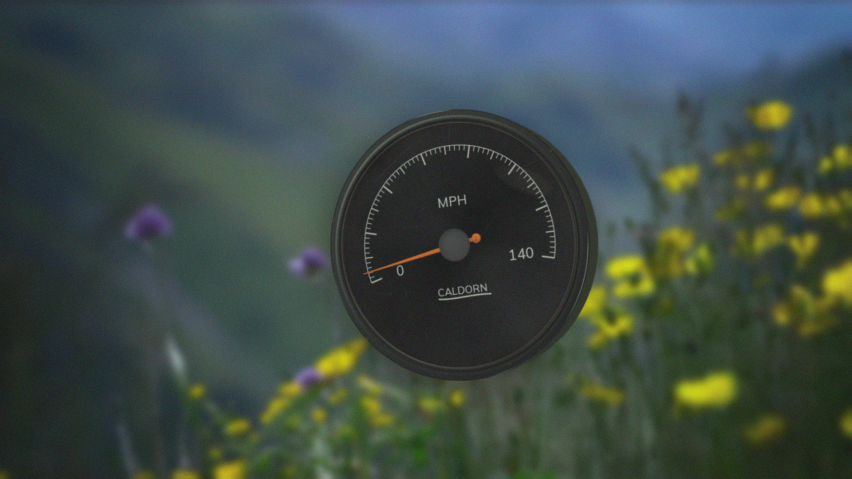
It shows 4 mph
